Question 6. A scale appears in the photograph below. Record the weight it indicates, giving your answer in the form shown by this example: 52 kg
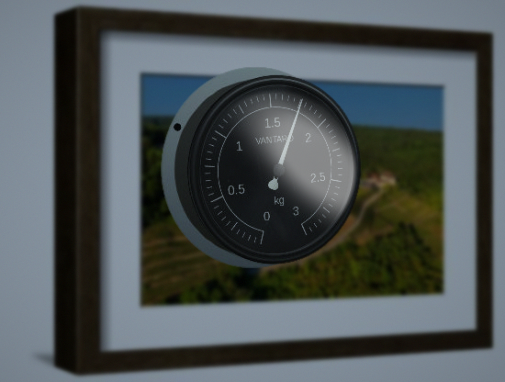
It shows 1.75 kg
